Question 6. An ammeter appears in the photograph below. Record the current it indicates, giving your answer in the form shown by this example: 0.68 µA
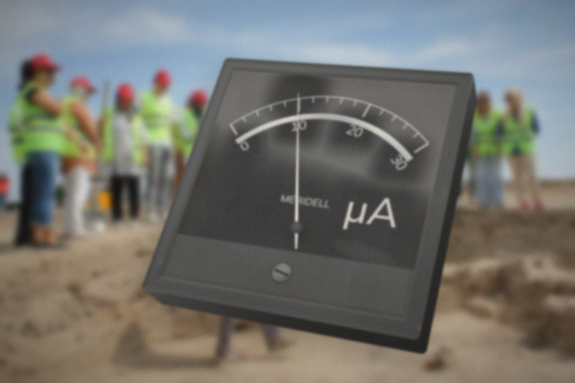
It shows 10 µA
